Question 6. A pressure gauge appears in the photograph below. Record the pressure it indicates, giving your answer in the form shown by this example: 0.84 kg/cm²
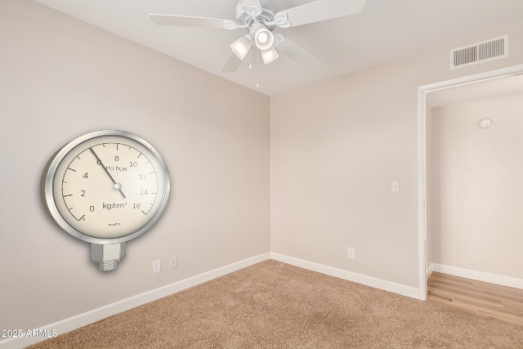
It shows 6 kg/cm²
